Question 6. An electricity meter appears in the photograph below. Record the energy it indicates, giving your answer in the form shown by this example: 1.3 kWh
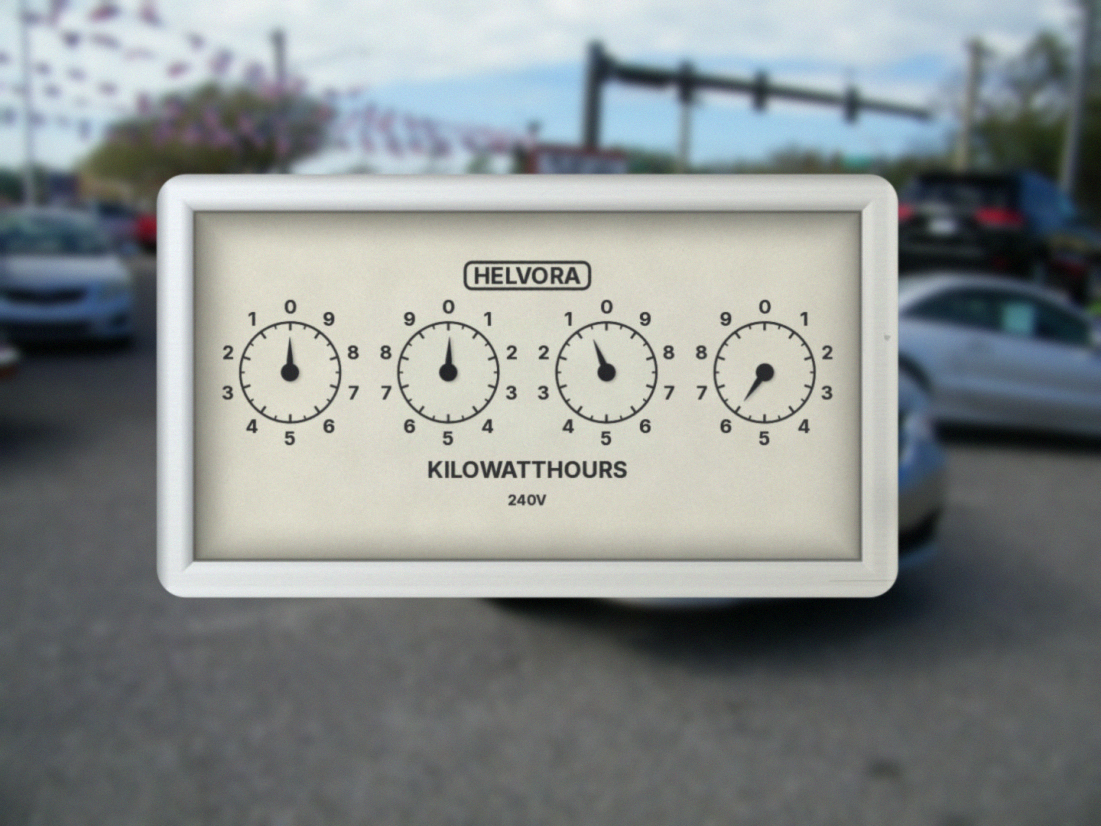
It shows 6 kWh
